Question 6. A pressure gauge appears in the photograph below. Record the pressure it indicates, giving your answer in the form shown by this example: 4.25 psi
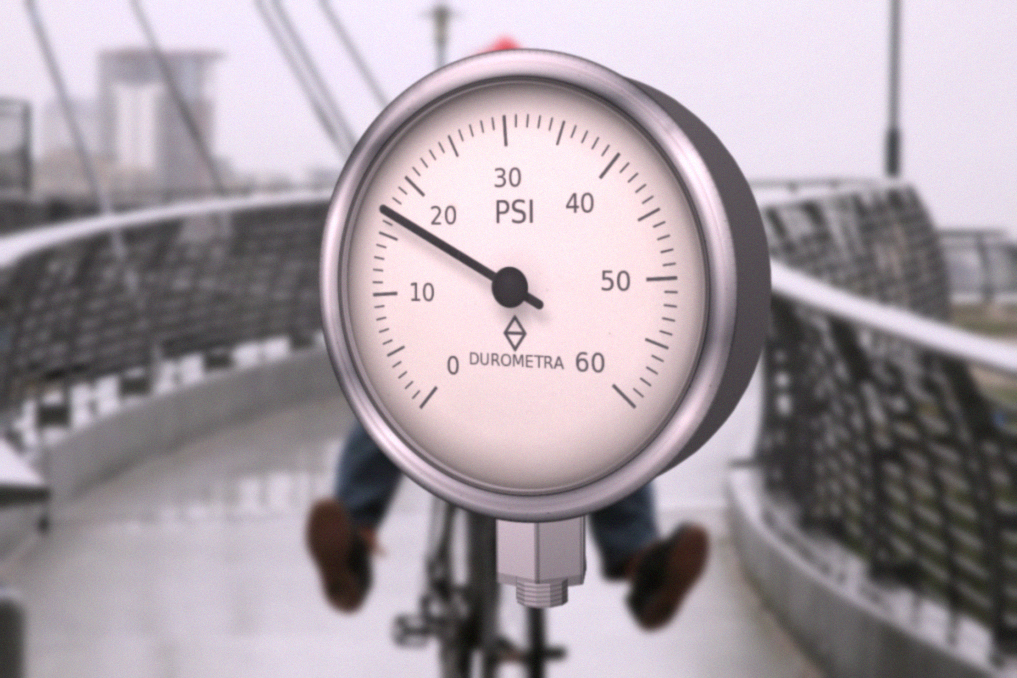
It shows 17 psi
